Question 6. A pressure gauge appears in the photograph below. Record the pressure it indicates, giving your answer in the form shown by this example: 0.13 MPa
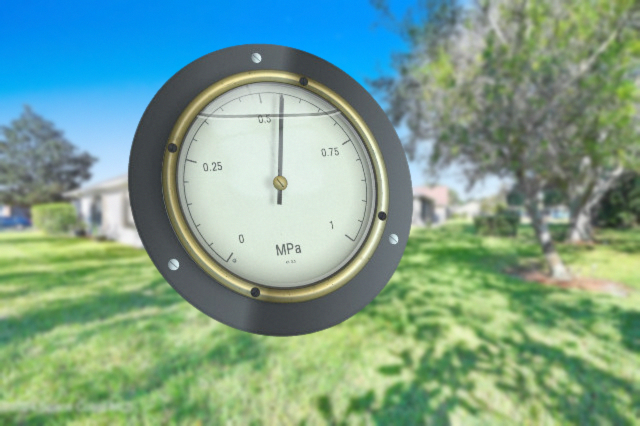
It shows 0.55 MPa
